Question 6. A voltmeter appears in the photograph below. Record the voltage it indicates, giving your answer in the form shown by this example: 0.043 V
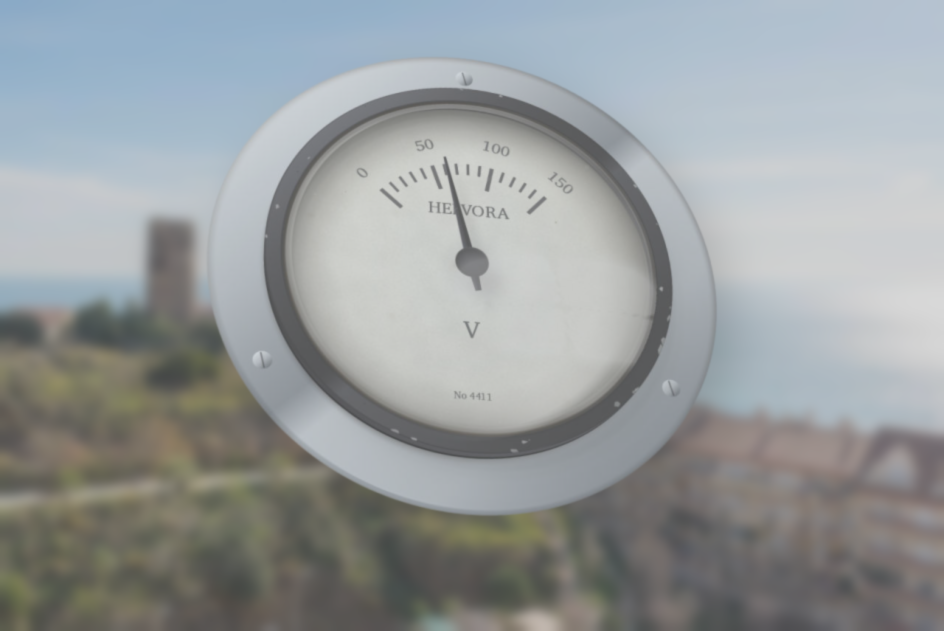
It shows 60 V
